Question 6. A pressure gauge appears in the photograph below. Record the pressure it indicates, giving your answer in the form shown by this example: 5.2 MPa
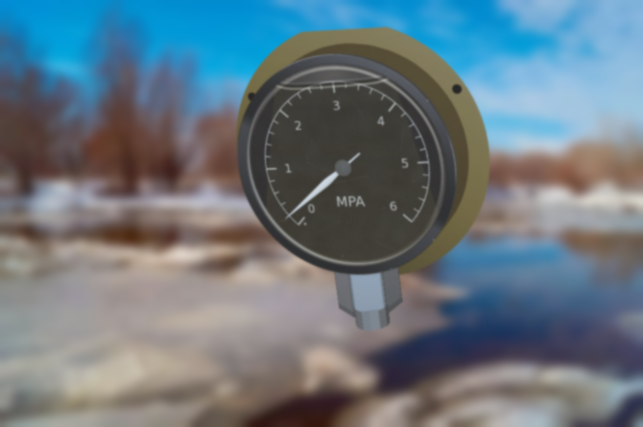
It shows 0.2 MPa
